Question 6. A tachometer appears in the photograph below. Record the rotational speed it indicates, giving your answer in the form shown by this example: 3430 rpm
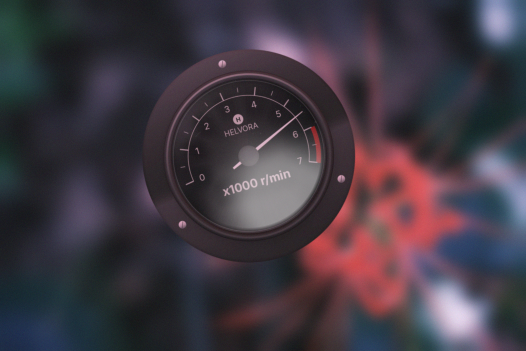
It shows 5500 rpm
